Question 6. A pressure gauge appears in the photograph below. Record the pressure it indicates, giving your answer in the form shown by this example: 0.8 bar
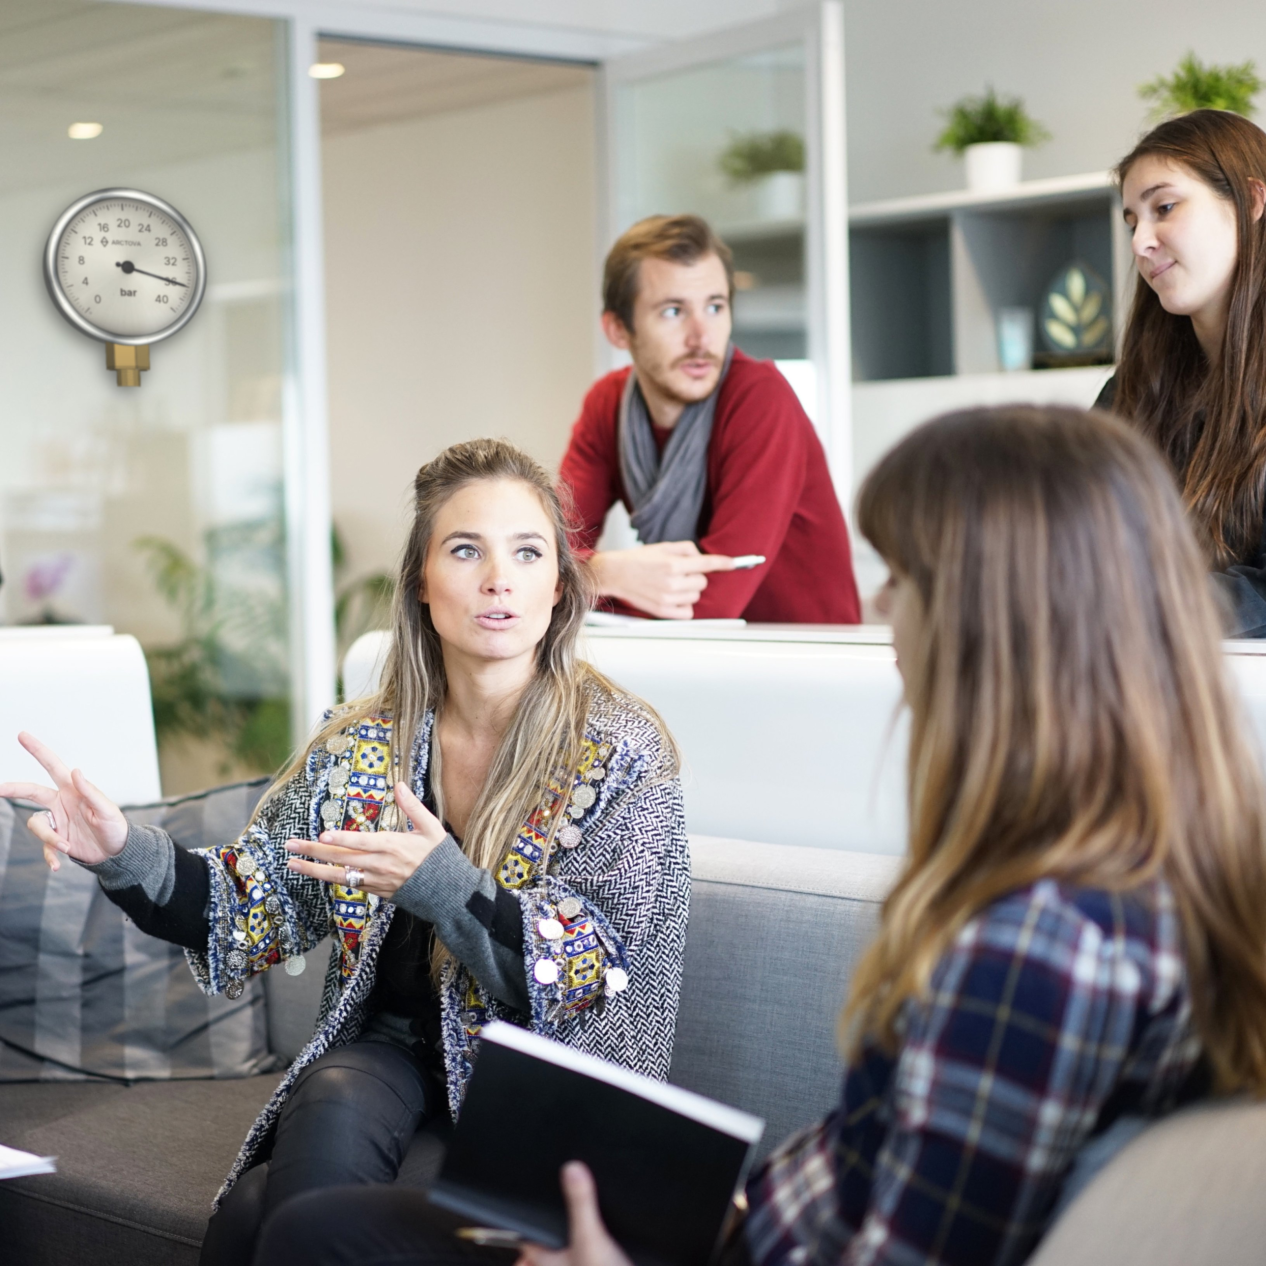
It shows 36 bar
